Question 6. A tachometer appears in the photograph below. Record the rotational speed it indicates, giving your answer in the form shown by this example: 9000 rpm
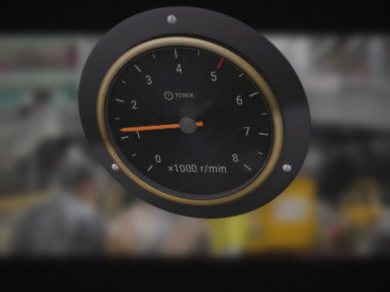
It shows 1250 rpm
